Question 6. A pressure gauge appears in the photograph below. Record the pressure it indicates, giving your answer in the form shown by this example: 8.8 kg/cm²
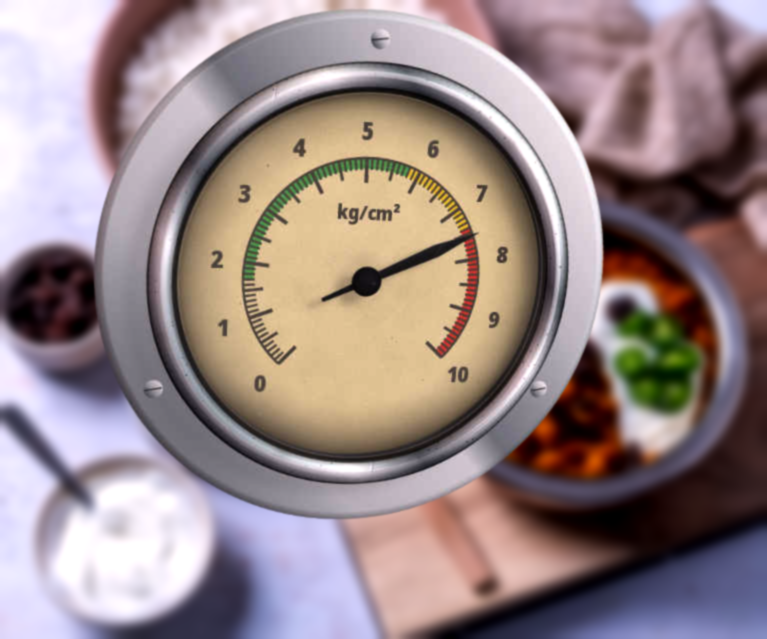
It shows 7.5 kg/cm²
